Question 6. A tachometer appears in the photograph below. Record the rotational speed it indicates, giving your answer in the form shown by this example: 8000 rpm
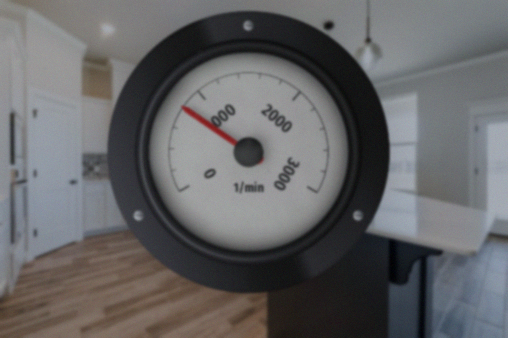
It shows 800 rpm
